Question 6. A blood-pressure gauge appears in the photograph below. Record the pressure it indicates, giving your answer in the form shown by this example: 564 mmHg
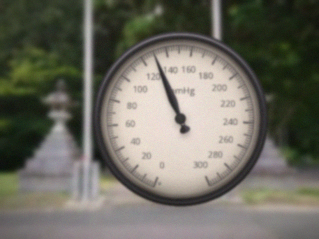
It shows 130 mmHg
